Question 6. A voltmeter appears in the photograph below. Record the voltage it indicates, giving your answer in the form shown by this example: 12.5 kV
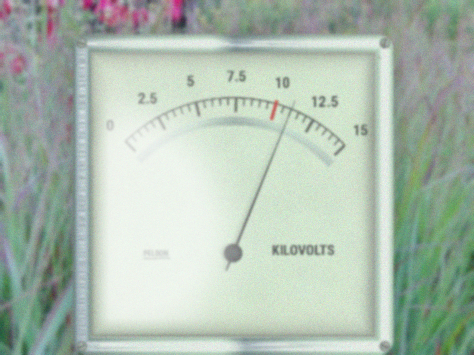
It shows 11 kV
